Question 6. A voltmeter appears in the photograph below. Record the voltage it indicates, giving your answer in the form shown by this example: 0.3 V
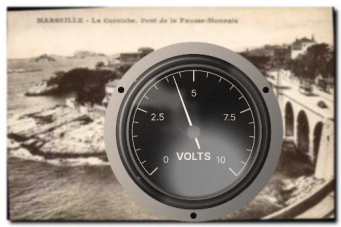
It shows 4.25 V
